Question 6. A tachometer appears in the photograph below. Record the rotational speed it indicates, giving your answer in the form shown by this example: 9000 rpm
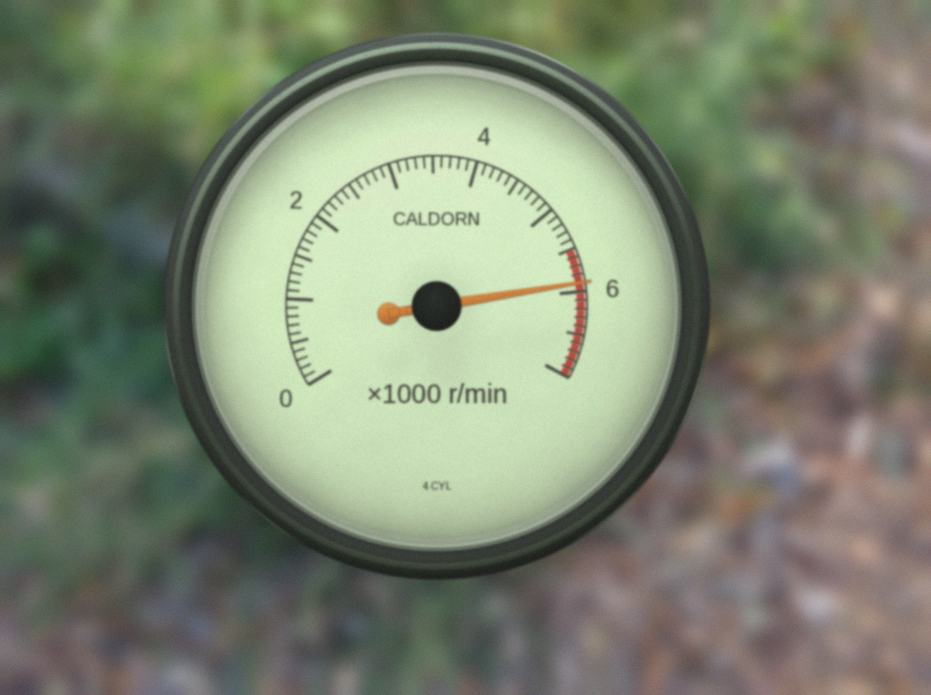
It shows 5900 rpm
